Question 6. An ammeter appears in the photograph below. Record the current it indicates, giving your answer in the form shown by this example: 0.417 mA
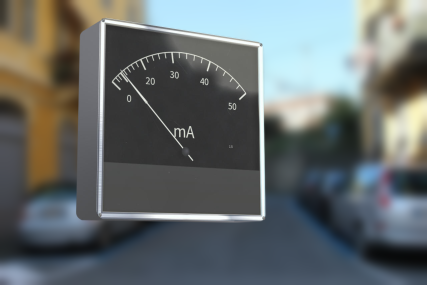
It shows 10 mA
